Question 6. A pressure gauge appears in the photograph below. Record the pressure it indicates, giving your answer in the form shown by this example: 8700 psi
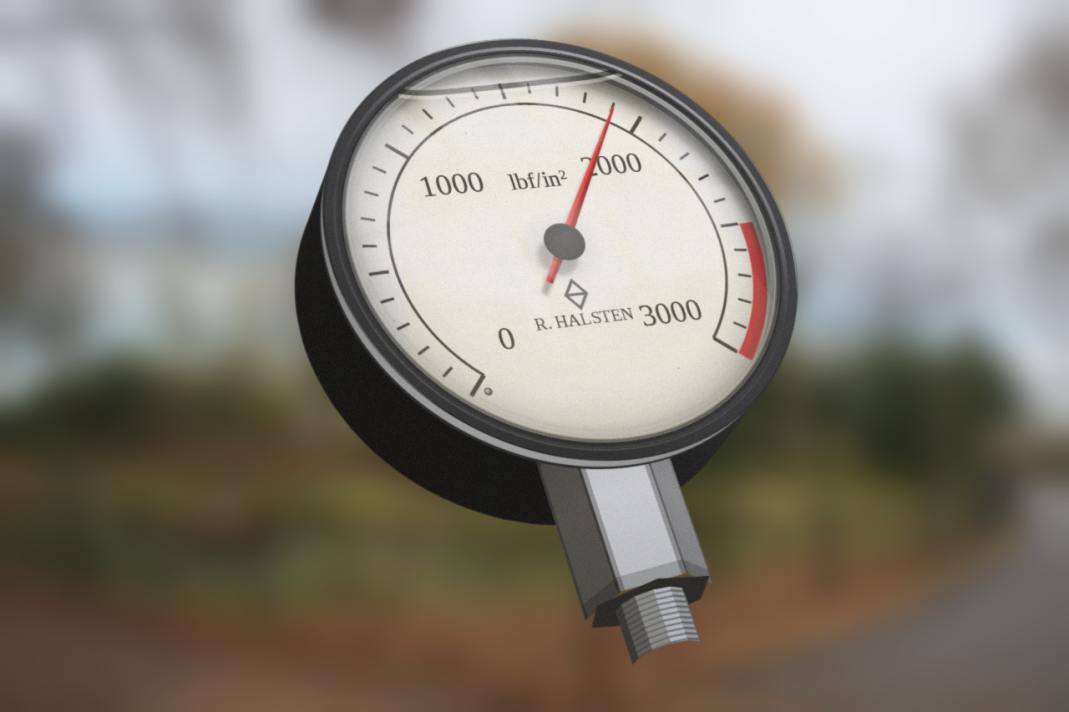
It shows 1900 psi
